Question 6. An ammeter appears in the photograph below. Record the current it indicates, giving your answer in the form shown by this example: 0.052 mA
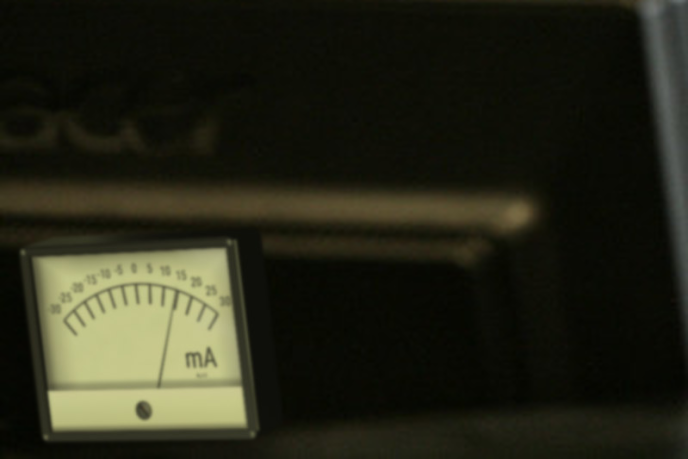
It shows 15 mA
